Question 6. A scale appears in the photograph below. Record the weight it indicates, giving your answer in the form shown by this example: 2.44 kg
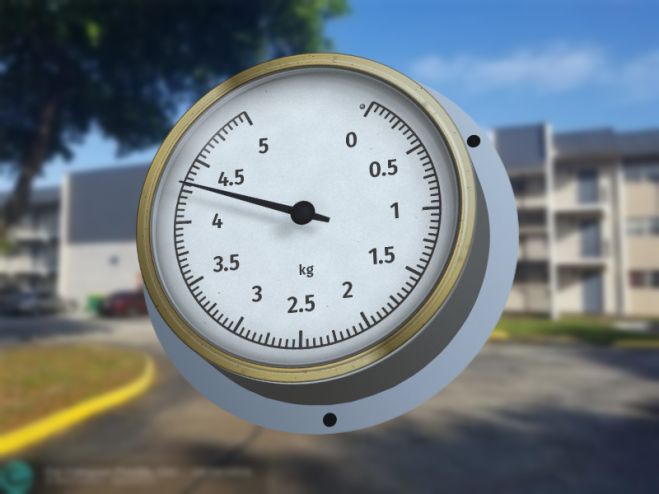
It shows 4.3 kg
